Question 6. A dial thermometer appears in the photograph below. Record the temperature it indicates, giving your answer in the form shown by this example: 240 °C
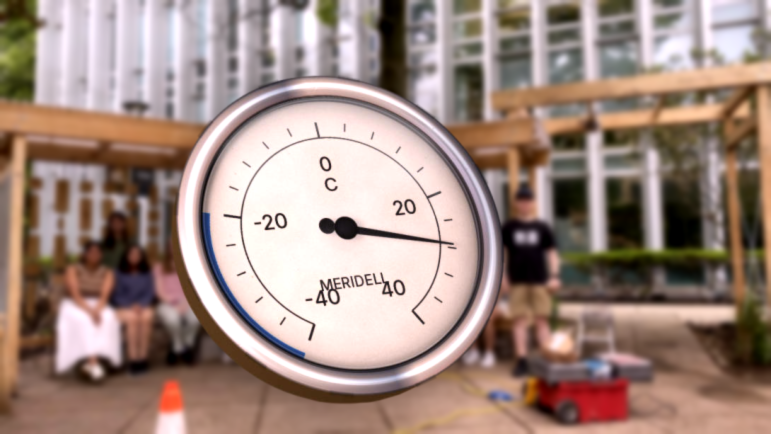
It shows 28 °C
